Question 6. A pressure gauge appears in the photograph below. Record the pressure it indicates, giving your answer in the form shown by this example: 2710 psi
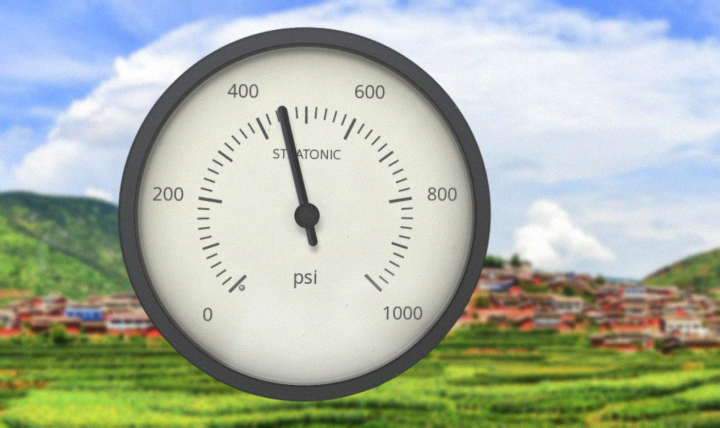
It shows 450 psi
